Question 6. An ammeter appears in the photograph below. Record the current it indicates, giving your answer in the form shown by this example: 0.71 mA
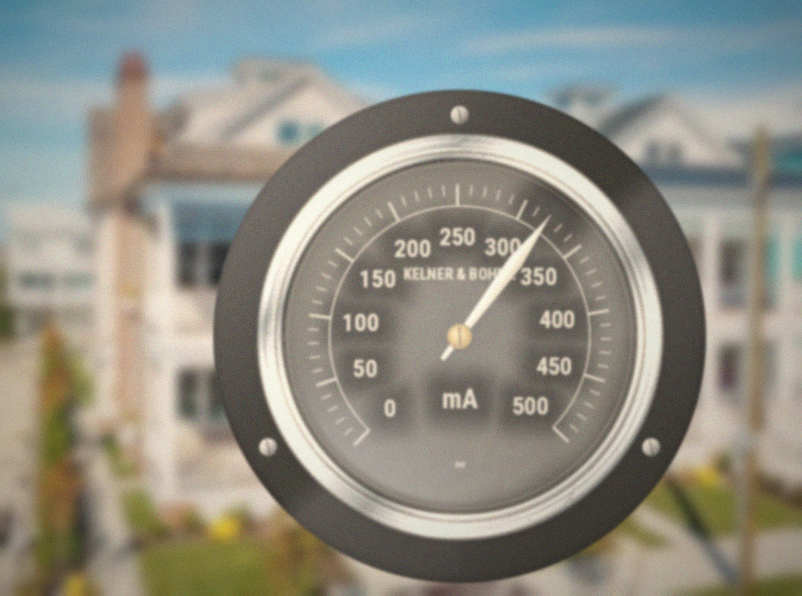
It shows 320 mA
